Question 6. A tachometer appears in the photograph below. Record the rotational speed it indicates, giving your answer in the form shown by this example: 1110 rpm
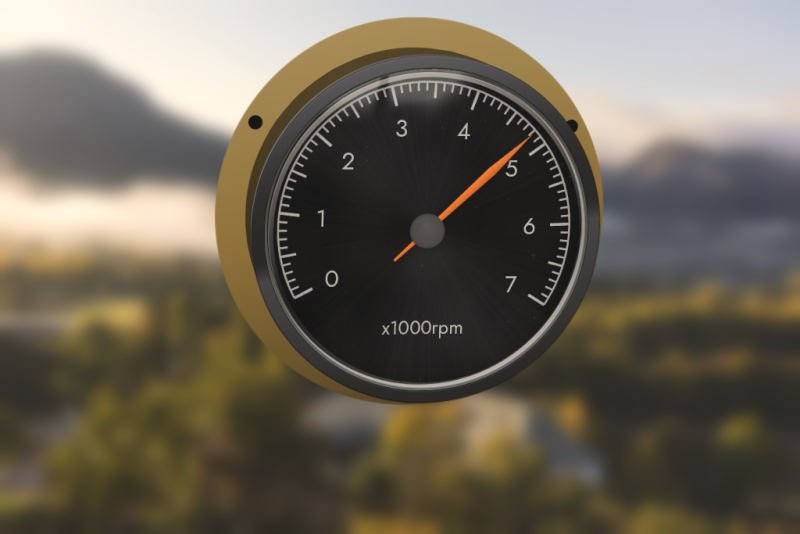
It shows 4800 rpm
